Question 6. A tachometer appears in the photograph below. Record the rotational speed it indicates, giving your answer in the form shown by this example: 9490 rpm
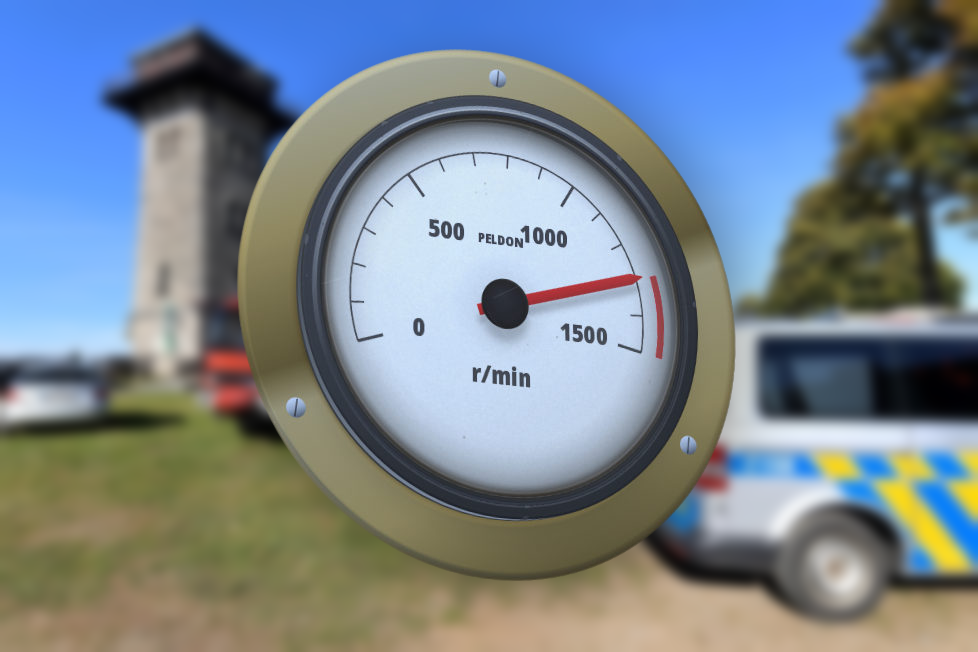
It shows 1300 rpm
